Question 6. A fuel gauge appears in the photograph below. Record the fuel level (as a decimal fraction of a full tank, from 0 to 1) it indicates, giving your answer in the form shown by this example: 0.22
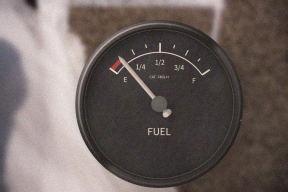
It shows 0.125
